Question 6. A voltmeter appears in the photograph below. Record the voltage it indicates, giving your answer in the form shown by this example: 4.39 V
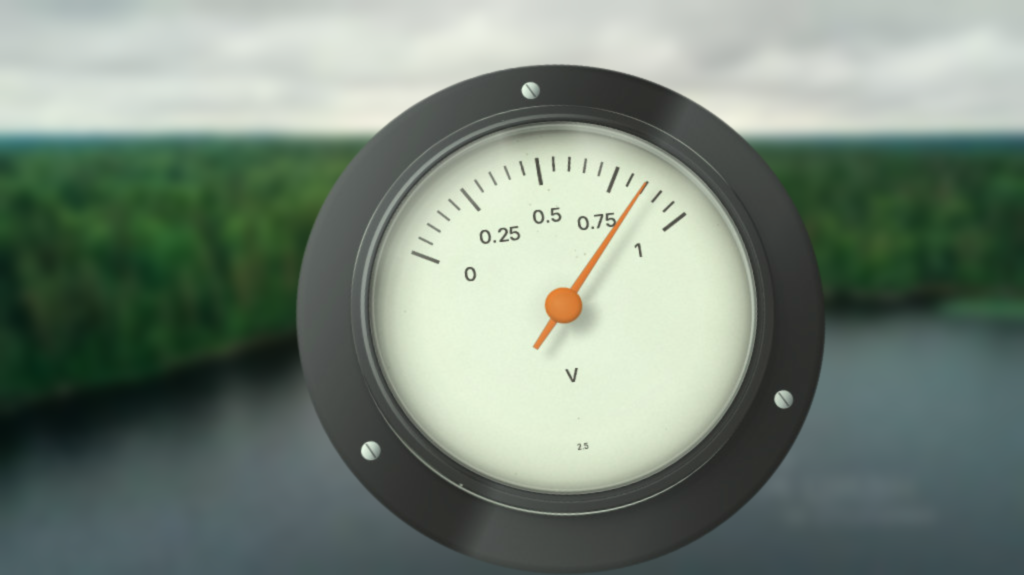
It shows 0.85 V
